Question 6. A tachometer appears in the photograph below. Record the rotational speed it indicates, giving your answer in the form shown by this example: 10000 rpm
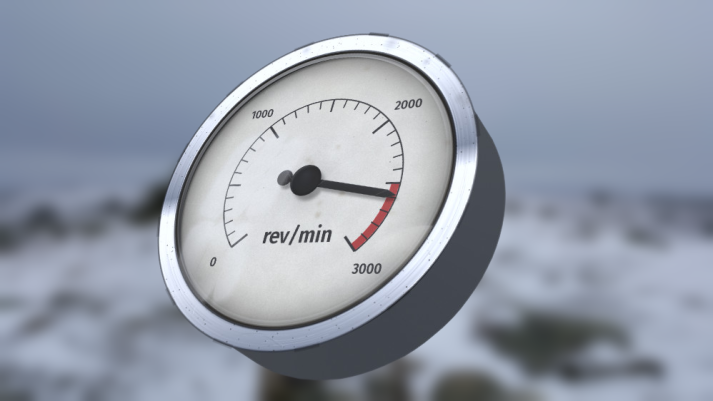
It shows 2600 rpm
